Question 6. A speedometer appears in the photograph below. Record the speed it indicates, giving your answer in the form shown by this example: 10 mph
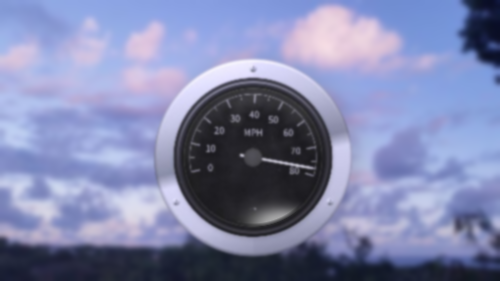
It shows 77.5 mph
